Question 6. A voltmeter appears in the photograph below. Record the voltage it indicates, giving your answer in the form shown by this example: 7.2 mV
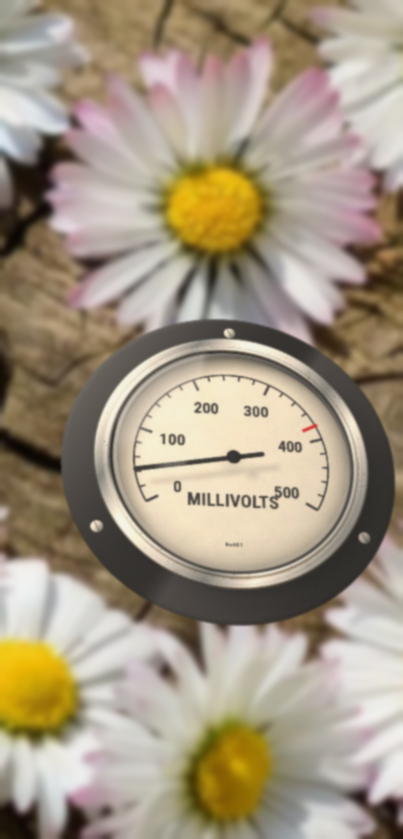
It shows 40 mV
